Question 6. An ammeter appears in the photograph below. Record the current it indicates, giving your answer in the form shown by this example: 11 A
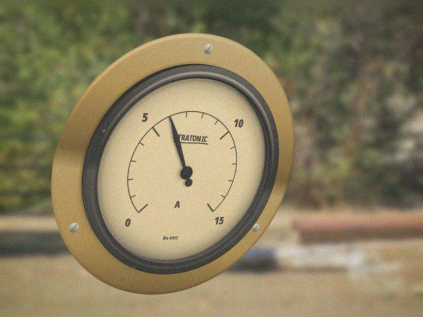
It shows 6 A
